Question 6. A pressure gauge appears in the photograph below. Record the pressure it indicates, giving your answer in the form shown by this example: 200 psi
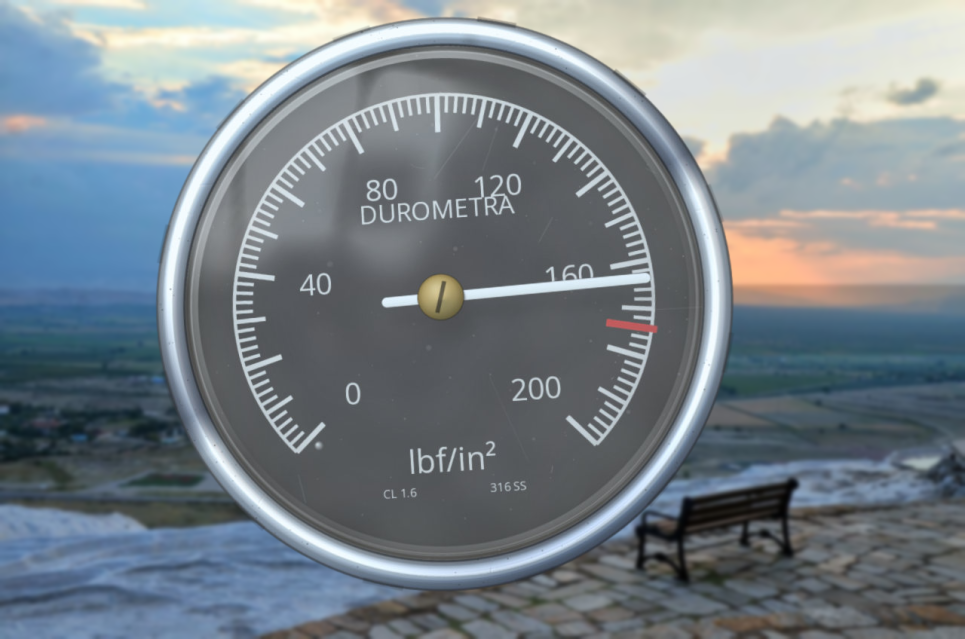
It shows 164 psi
